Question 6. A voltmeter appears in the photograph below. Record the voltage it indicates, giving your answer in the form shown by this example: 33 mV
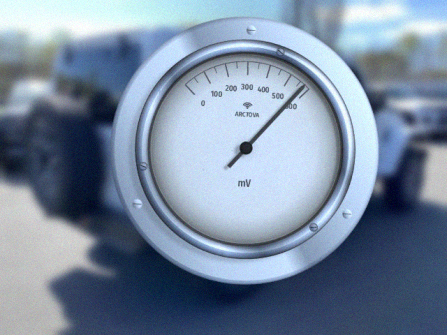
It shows 575 mV
